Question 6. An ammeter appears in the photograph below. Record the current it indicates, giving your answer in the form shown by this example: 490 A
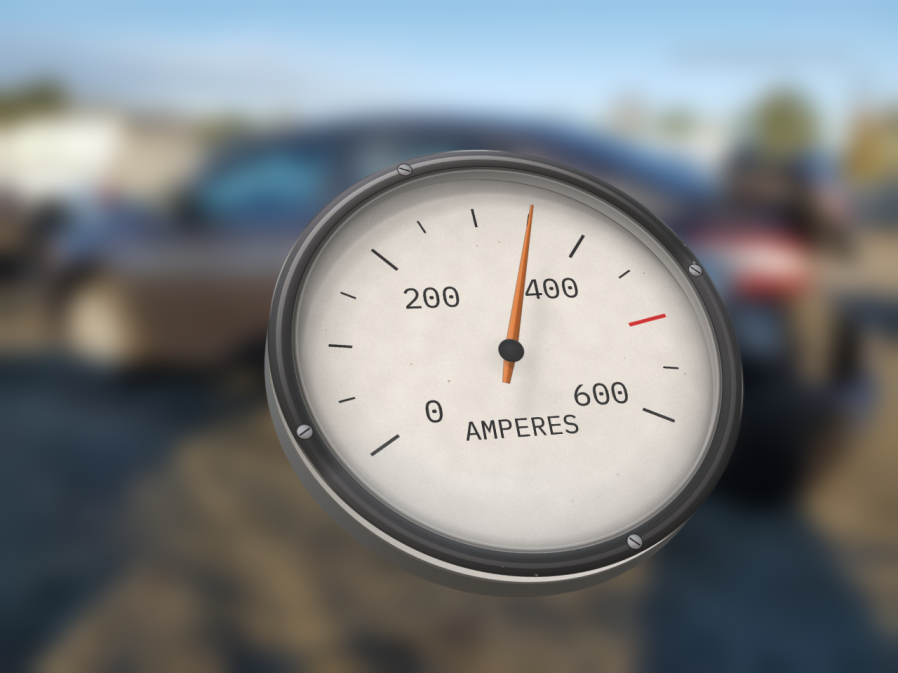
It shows 350 A
